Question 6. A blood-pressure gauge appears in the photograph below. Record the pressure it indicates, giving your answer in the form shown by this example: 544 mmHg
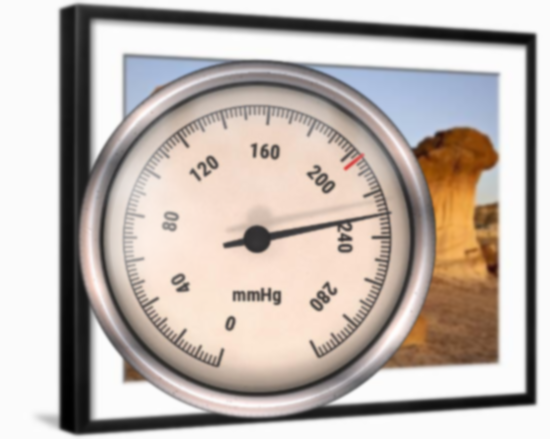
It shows 230 mmHg
